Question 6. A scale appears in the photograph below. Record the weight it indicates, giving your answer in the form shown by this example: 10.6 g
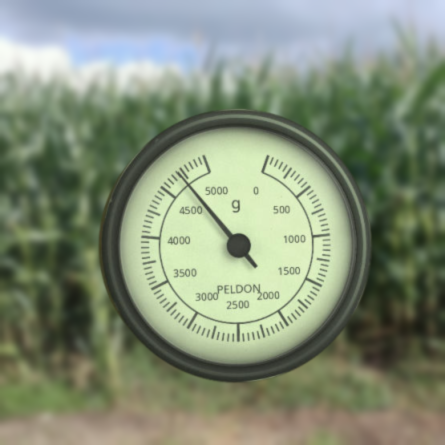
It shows 4700 g
